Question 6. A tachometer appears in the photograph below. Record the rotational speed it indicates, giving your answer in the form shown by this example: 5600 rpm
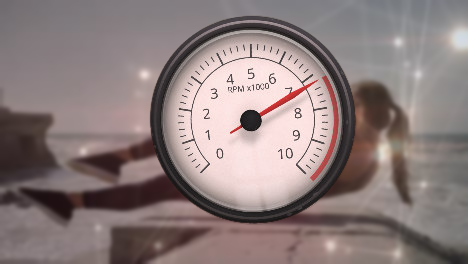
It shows 7200 rpm
